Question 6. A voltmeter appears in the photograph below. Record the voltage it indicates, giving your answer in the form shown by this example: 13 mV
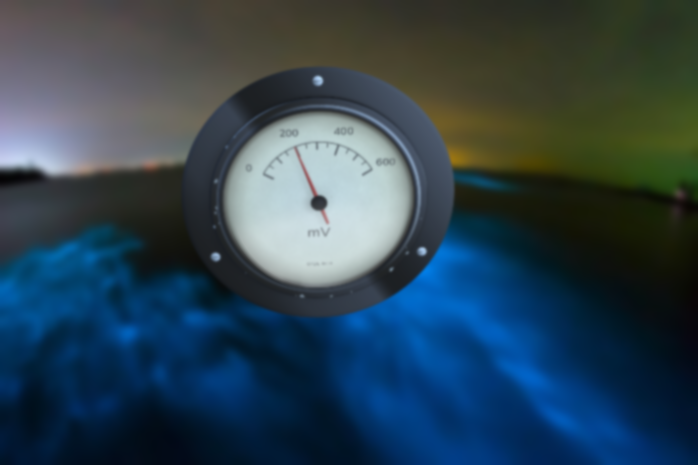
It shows 200 mV
